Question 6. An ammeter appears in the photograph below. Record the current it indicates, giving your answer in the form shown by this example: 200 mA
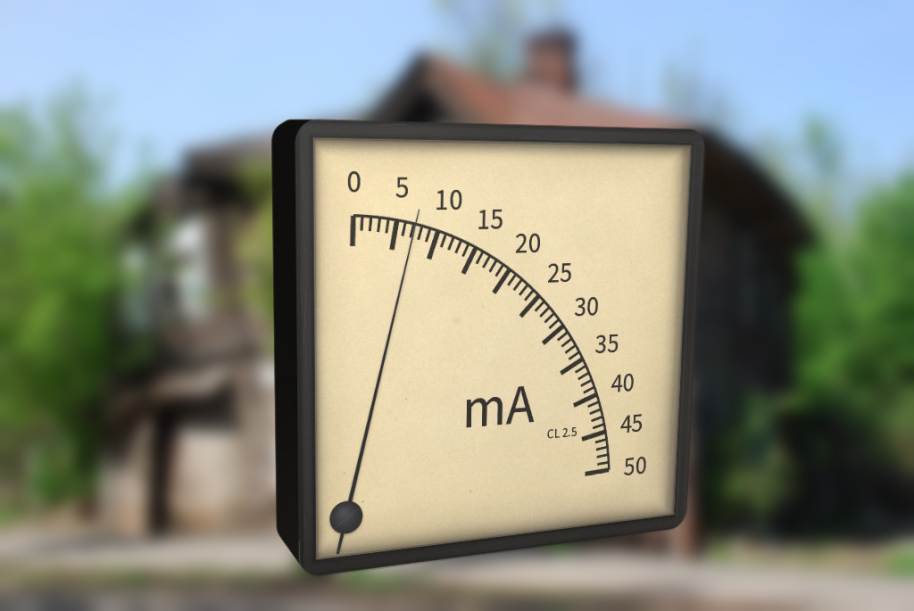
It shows 7 mA
